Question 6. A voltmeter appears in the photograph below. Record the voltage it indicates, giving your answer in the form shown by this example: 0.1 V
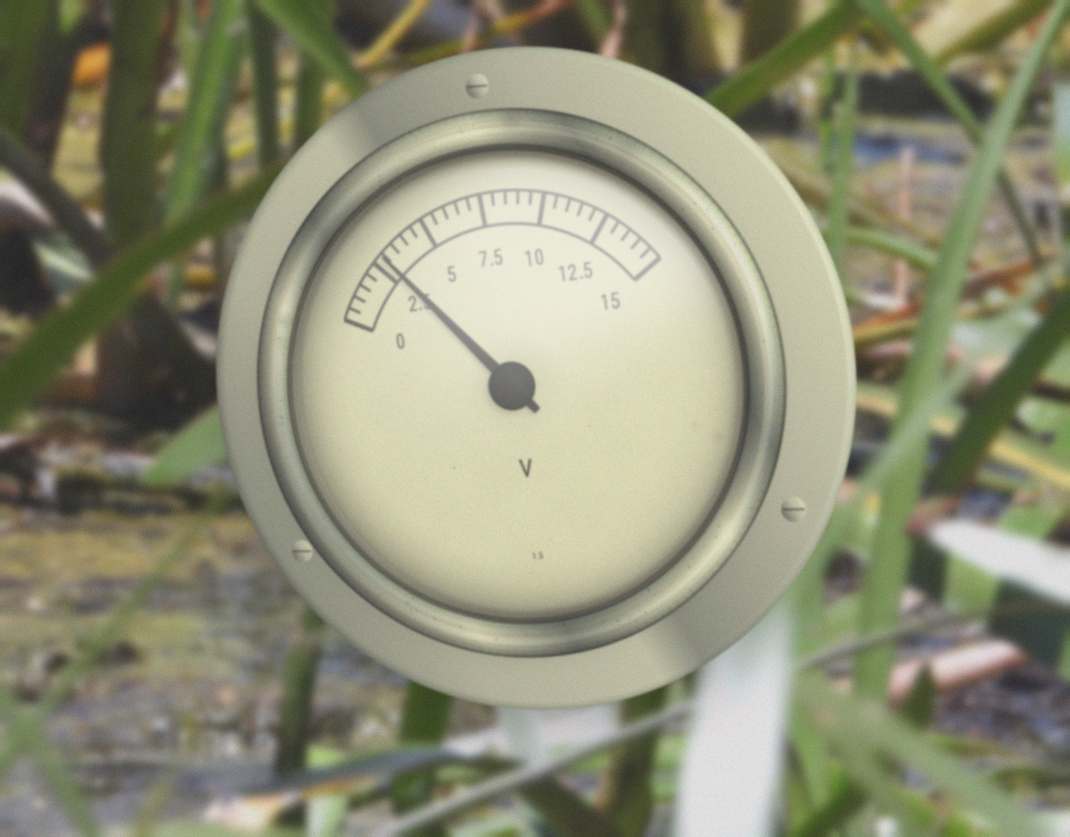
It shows 3 V
